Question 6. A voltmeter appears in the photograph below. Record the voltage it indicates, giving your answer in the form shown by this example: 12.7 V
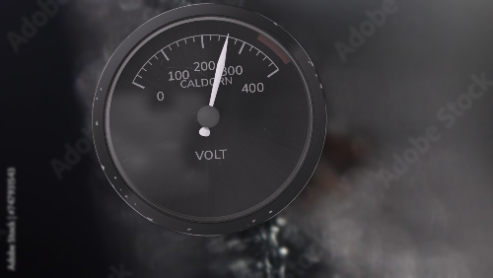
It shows 260 V
